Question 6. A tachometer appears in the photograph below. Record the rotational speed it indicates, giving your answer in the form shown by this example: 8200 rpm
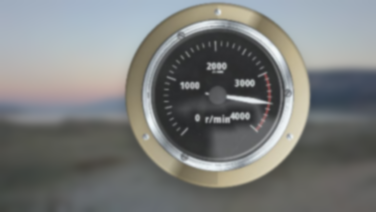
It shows 3500 rpm
